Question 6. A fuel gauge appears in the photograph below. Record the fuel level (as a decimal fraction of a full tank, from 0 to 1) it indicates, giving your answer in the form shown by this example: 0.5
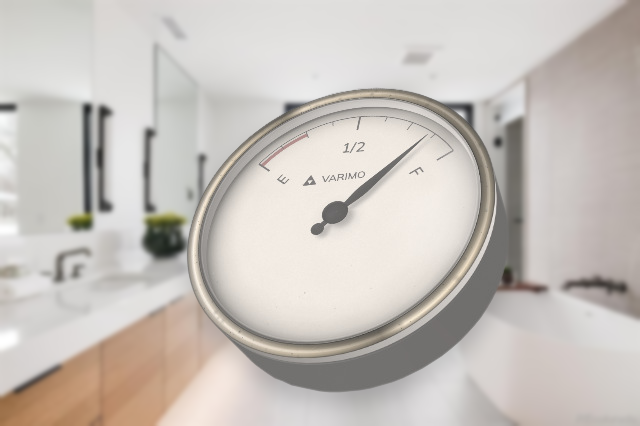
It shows 0.875
